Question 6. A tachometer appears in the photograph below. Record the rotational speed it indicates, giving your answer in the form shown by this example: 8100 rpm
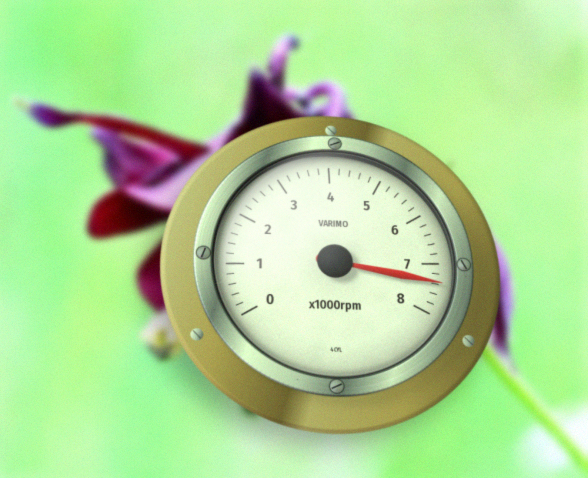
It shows 7400 rpm
